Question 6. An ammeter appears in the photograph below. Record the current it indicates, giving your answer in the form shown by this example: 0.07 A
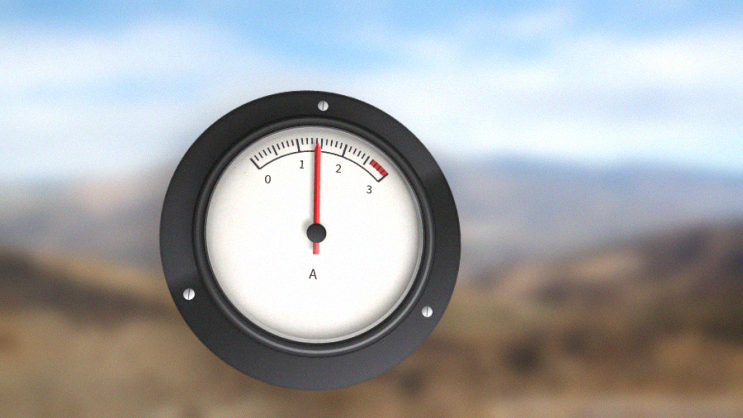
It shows 1.4 A
